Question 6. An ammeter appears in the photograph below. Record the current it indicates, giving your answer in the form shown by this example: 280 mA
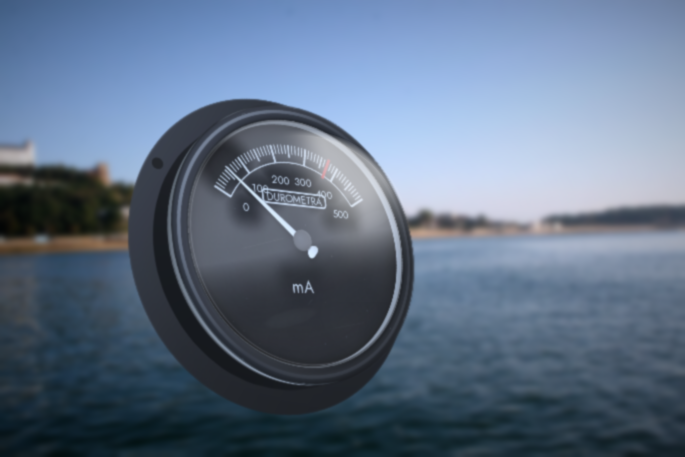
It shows 50 mA
